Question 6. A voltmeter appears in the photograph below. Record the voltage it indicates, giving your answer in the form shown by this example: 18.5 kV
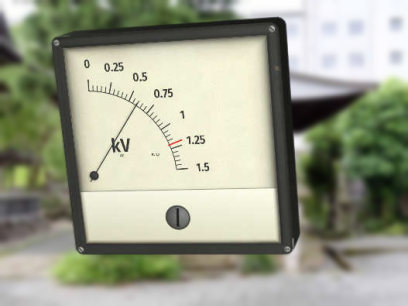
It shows 0.6 kV
